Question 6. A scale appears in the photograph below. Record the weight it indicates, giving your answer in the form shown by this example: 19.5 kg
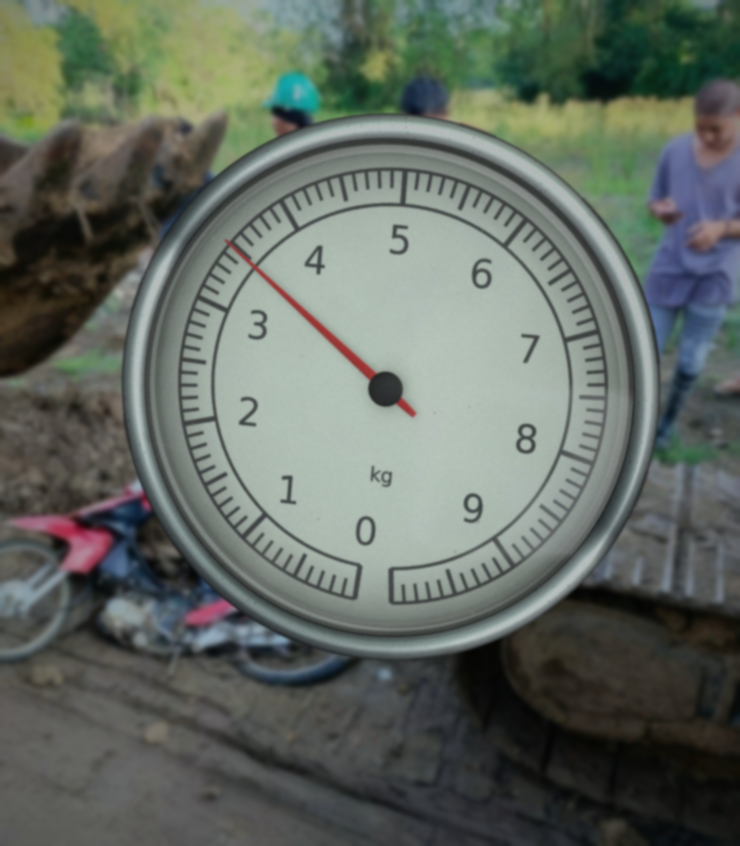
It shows 3.5 kg
